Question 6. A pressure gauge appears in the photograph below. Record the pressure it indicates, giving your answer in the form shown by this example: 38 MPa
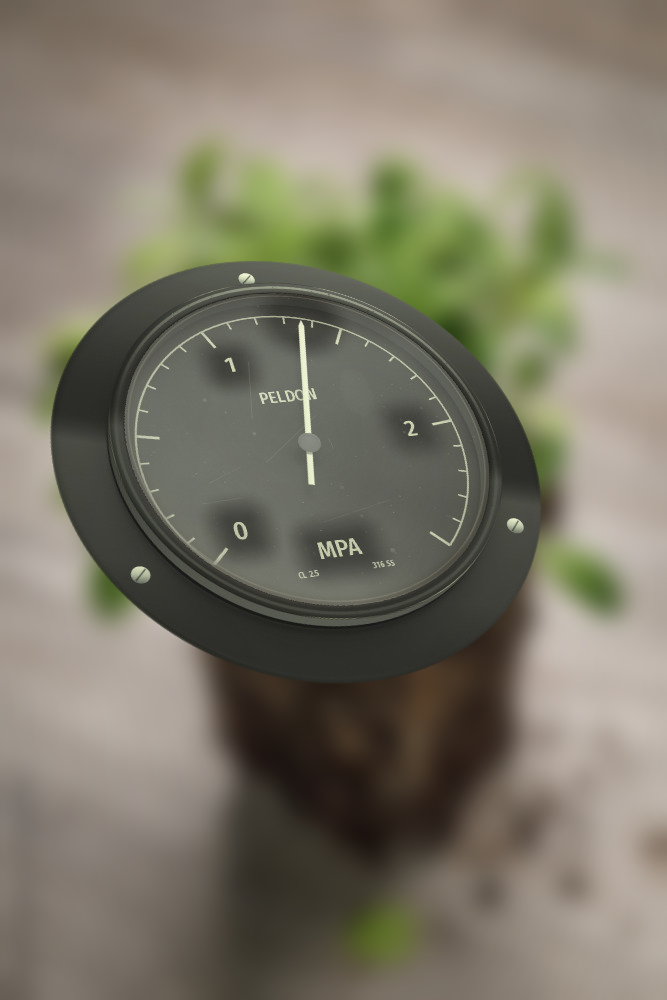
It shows 1.35 MPa
